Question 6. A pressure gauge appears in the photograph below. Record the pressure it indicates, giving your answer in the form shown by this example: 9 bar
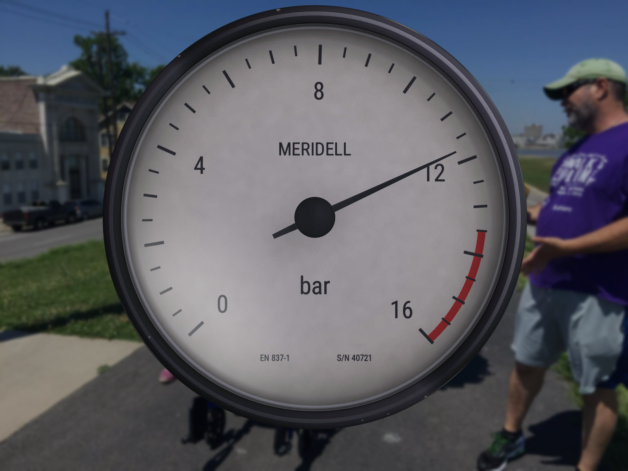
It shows 11.75 bar
